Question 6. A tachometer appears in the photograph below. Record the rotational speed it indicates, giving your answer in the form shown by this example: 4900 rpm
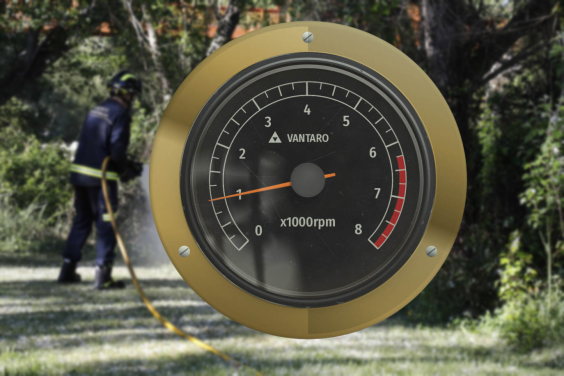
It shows 1000 rpm
